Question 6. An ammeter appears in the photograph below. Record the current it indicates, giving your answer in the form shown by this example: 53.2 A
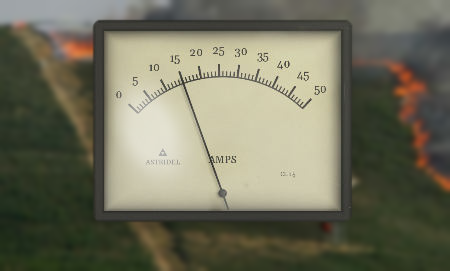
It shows 15 A
